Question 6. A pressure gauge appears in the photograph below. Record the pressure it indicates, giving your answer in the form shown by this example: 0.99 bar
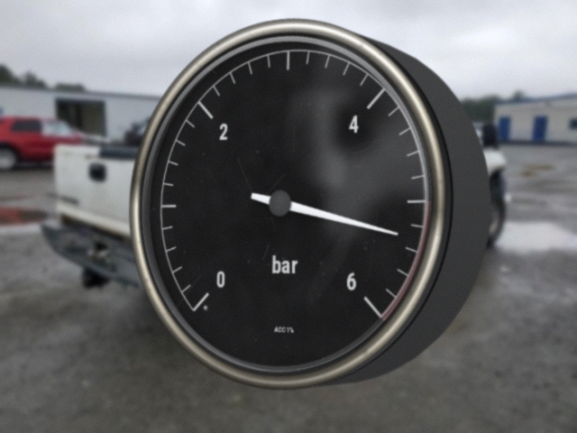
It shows 5.3 bar
